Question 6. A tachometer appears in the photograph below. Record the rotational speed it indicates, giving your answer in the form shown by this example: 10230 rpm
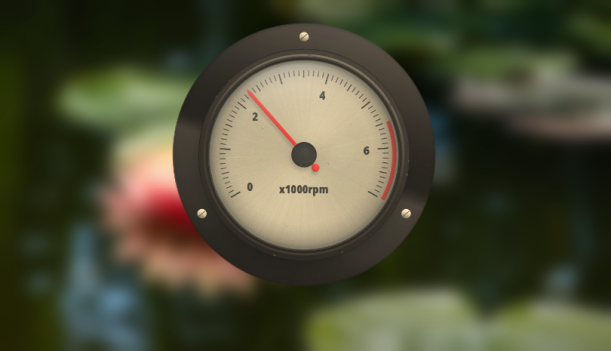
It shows 2300 rpm
